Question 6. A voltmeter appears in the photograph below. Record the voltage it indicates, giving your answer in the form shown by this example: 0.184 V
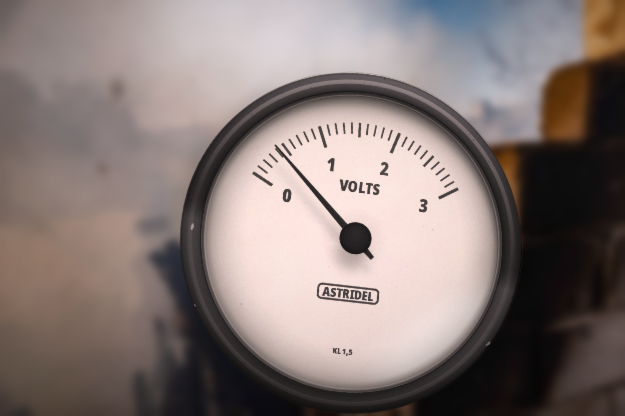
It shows 0.4 V
